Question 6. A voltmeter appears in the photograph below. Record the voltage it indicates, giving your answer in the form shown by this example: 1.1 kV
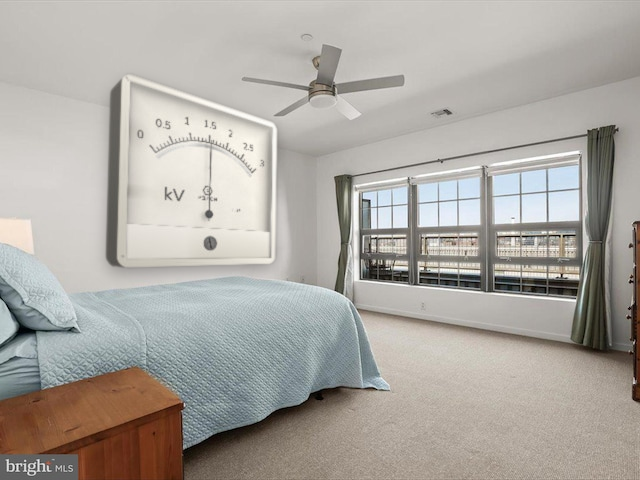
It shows 1.5 kV
